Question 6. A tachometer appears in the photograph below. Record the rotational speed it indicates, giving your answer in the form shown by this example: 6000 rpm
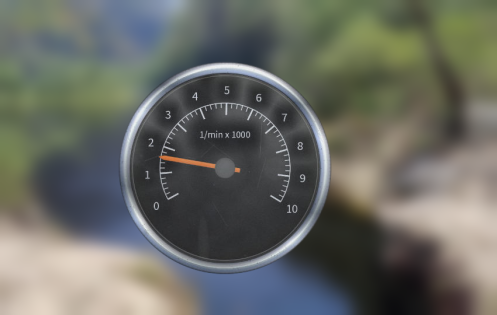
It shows 1600 rpm
